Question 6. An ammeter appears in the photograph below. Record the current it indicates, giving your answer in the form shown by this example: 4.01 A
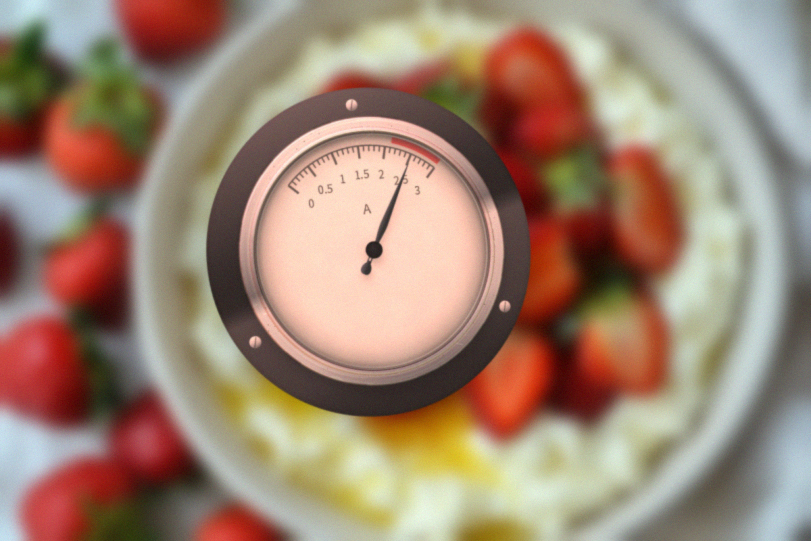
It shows 2.5 A
